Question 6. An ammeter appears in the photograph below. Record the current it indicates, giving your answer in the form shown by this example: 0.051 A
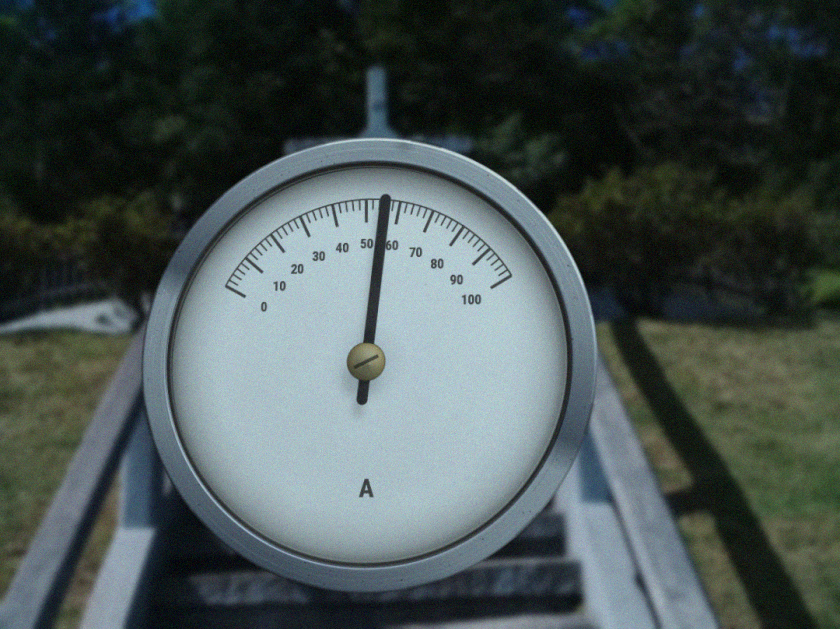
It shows 56 A
